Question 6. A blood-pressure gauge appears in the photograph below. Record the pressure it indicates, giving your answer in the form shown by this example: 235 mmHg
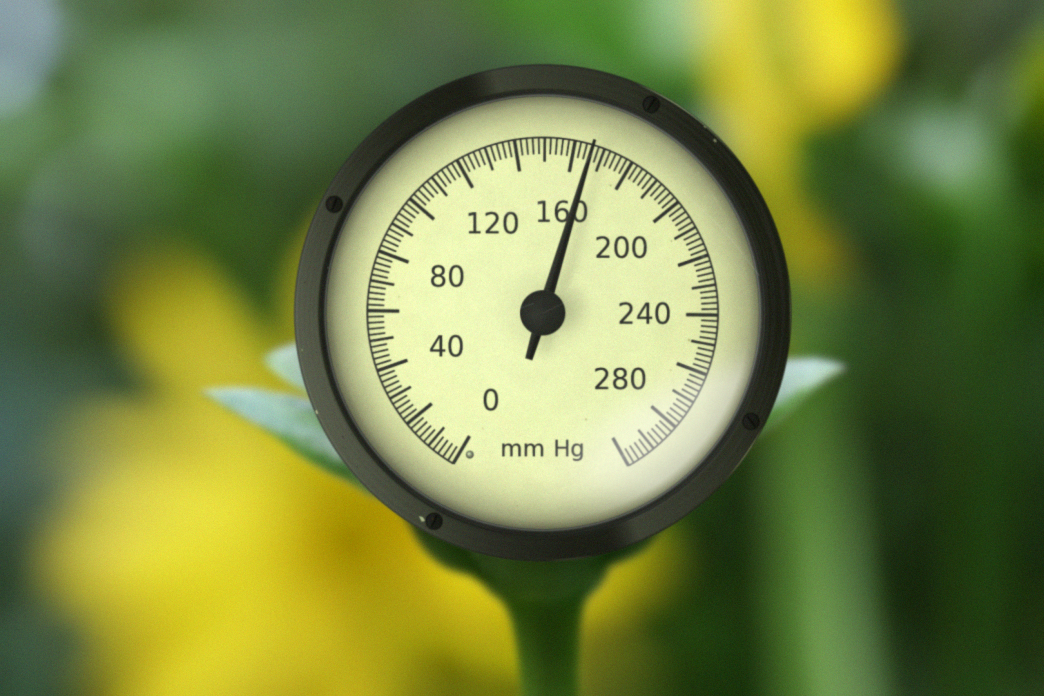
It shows 166 mmHg
